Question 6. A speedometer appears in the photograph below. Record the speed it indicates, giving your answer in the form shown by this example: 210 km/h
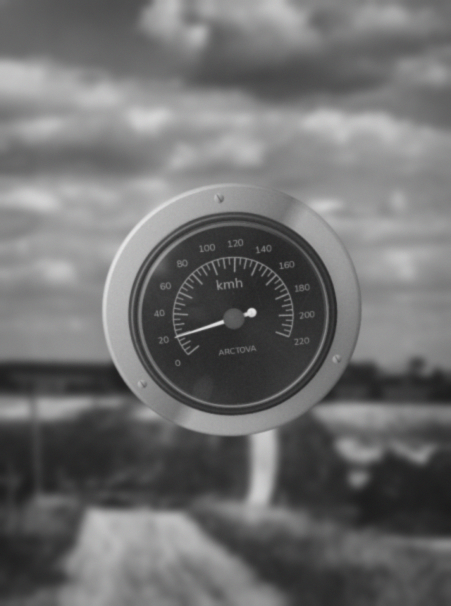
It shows 20 km/h
